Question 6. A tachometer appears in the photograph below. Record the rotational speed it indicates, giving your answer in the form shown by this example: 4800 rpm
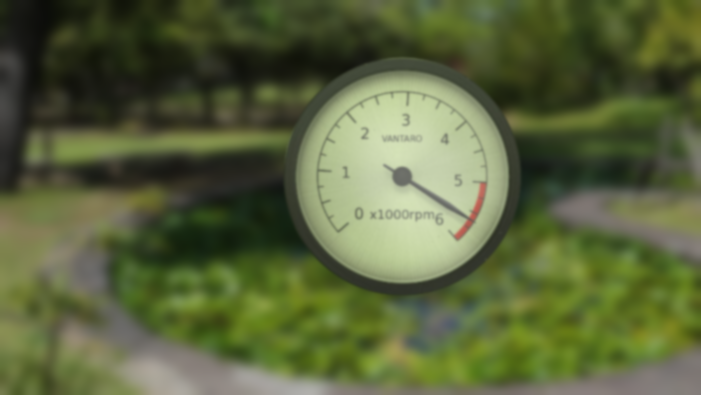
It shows 5625 rpm
